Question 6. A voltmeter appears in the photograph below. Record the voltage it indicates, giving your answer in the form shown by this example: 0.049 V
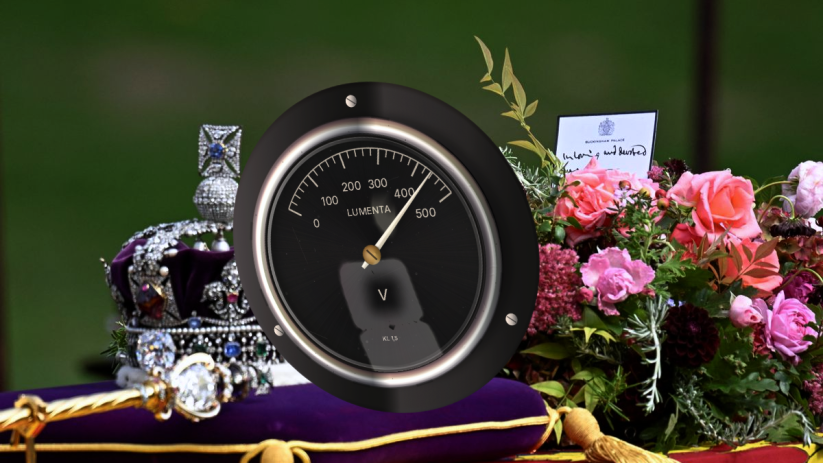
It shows 440 V
